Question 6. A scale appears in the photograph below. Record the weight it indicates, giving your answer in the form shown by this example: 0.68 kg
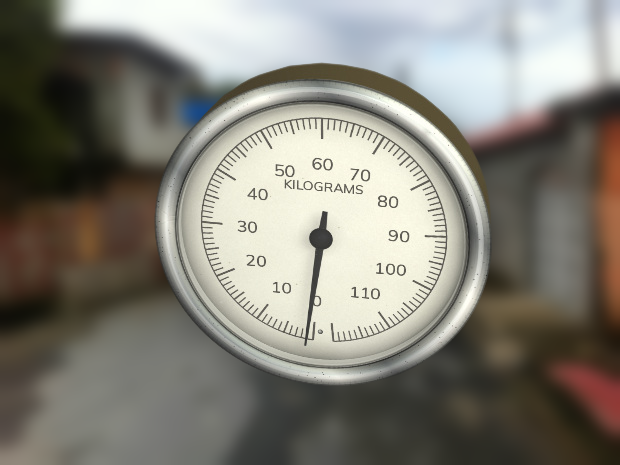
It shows 1 kg
